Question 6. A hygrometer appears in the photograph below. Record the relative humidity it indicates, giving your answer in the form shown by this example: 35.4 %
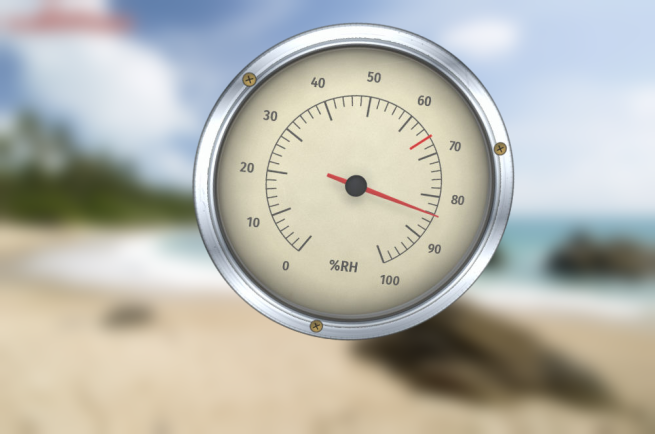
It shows 84 %
